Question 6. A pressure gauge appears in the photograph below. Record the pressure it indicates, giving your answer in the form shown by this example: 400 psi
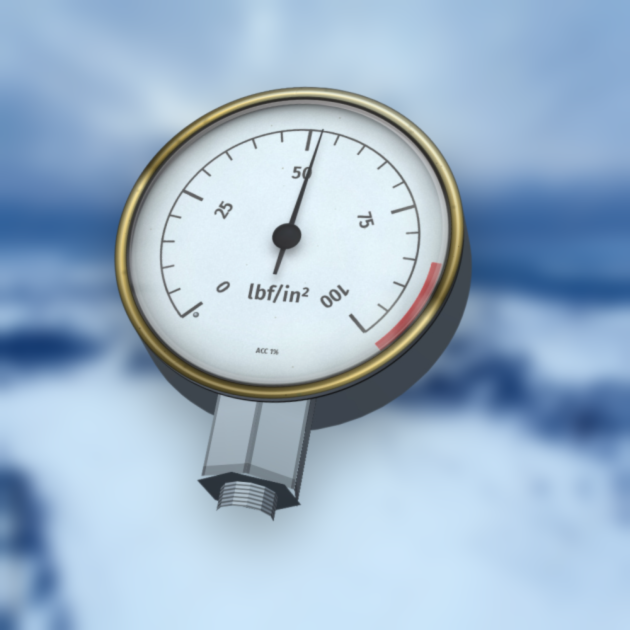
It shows 52.5 psi
